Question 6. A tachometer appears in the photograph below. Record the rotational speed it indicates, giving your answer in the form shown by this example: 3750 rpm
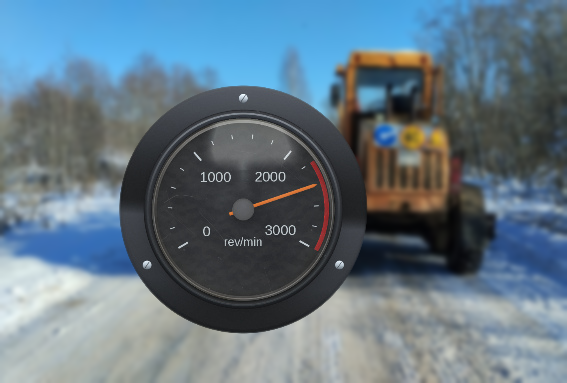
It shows 2400 rpm
